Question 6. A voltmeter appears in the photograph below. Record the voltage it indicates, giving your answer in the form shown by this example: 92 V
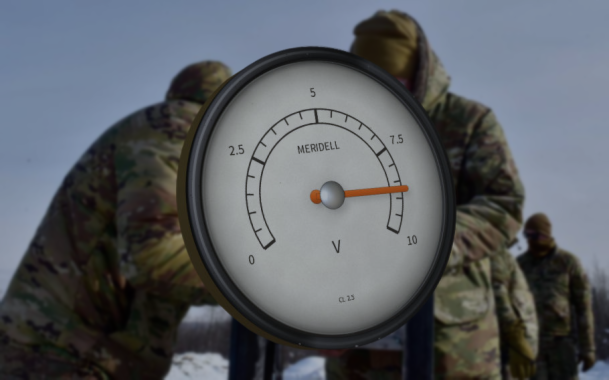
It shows 8.75 V
